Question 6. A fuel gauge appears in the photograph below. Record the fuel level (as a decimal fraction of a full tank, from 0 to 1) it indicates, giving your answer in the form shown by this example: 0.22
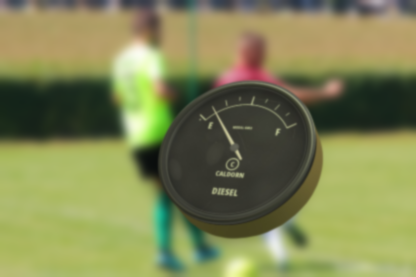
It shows 0.125
